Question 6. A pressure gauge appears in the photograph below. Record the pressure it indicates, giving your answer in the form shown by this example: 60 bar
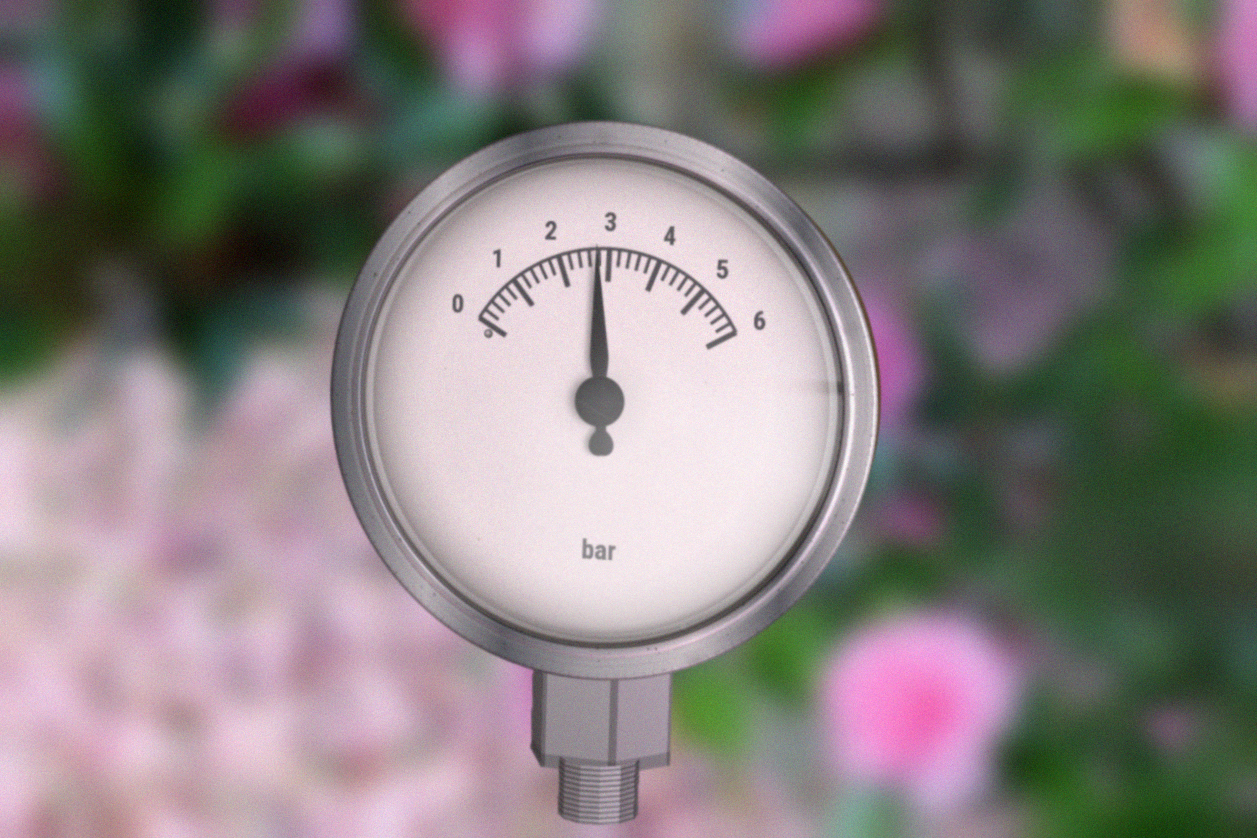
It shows 2.8 bar
